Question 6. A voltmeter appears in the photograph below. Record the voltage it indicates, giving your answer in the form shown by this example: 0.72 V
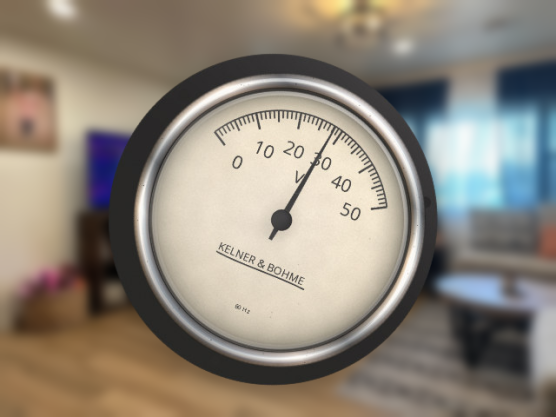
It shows 28 V
